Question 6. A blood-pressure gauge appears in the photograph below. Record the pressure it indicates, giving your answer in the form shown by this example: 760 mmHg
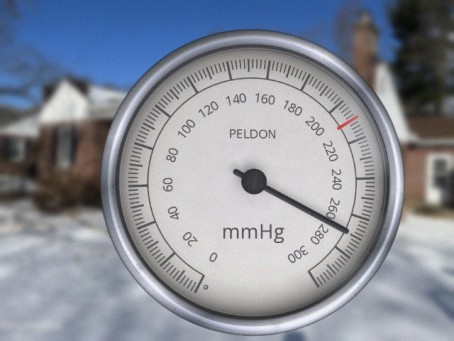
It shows 270 mmHg
